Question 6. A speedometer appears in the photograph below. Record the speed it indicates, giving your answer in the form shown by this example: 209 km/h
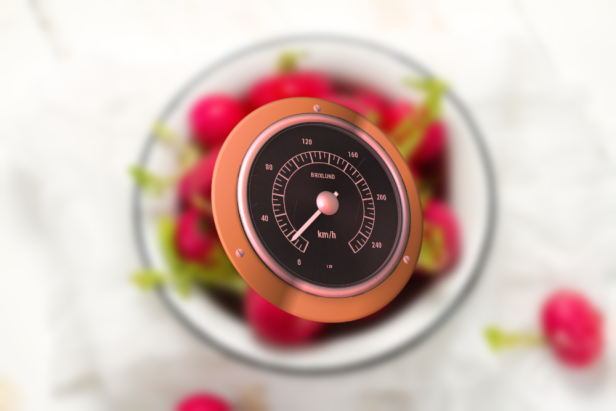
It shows 15 km/h
